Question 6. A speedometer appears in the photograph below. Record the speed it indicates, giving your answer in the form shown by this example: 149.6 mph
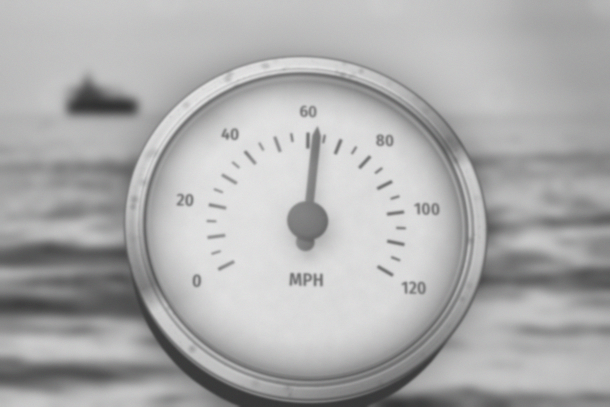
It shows 62.5 mph
